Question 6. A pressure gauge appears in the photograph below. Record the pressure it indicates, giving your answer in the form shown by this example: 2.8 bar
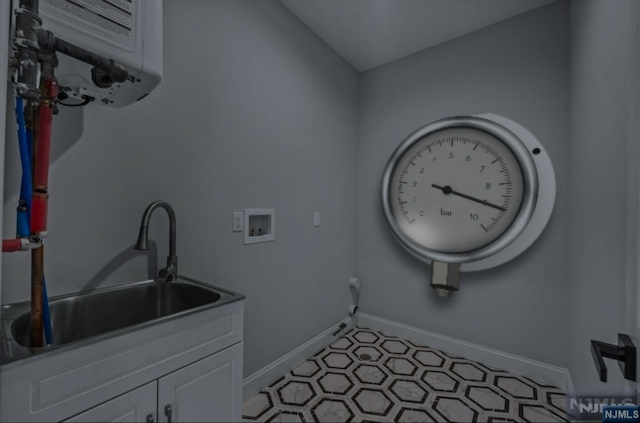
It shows 9 bar
